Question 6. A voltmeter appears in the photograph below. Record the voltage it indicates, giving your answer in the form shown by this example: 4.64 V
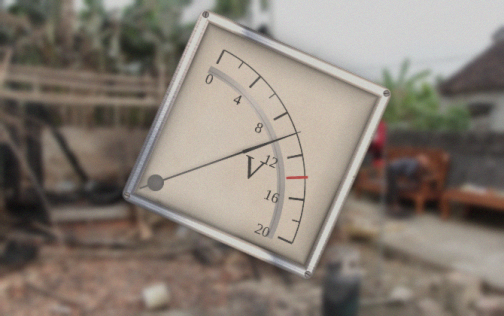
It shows 10 V
